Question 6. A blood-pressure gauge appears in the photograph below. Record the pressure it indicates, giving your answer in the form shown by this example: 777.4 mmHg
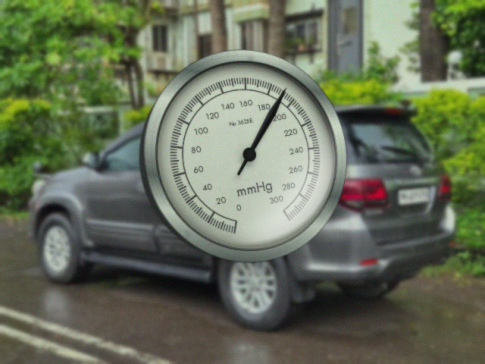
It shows 190 mmHg
